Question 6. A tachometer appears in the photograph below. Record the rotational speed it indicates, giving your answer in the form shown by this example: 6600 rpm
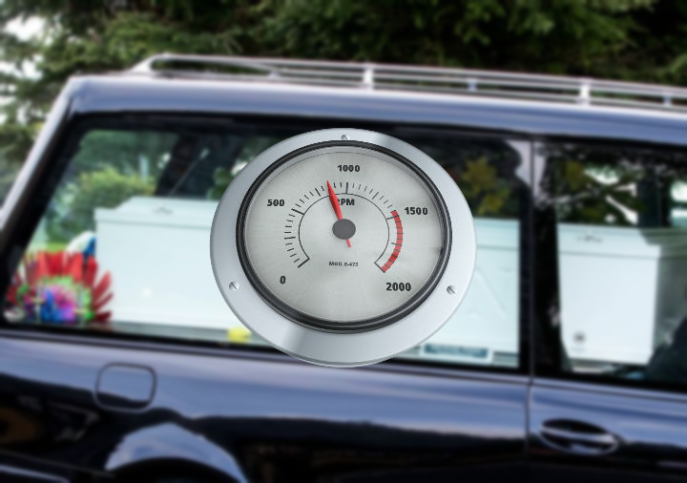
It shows 850 rpm
